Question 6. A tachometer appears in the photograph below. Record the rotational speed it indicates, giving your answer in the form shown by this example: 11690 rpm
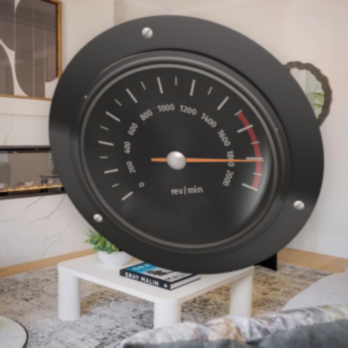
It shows 1800 rpm
